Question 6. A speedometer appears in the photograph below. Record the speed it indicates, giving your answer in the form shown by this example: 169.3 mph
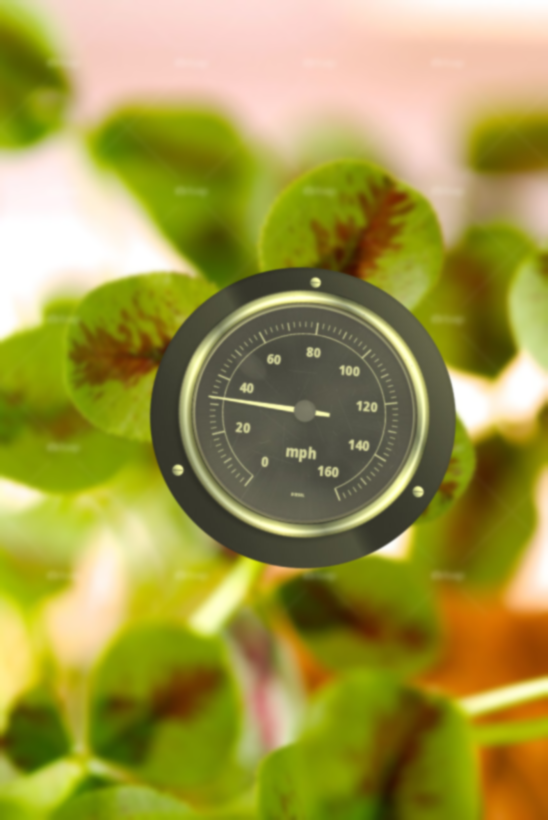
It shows 32 mph
